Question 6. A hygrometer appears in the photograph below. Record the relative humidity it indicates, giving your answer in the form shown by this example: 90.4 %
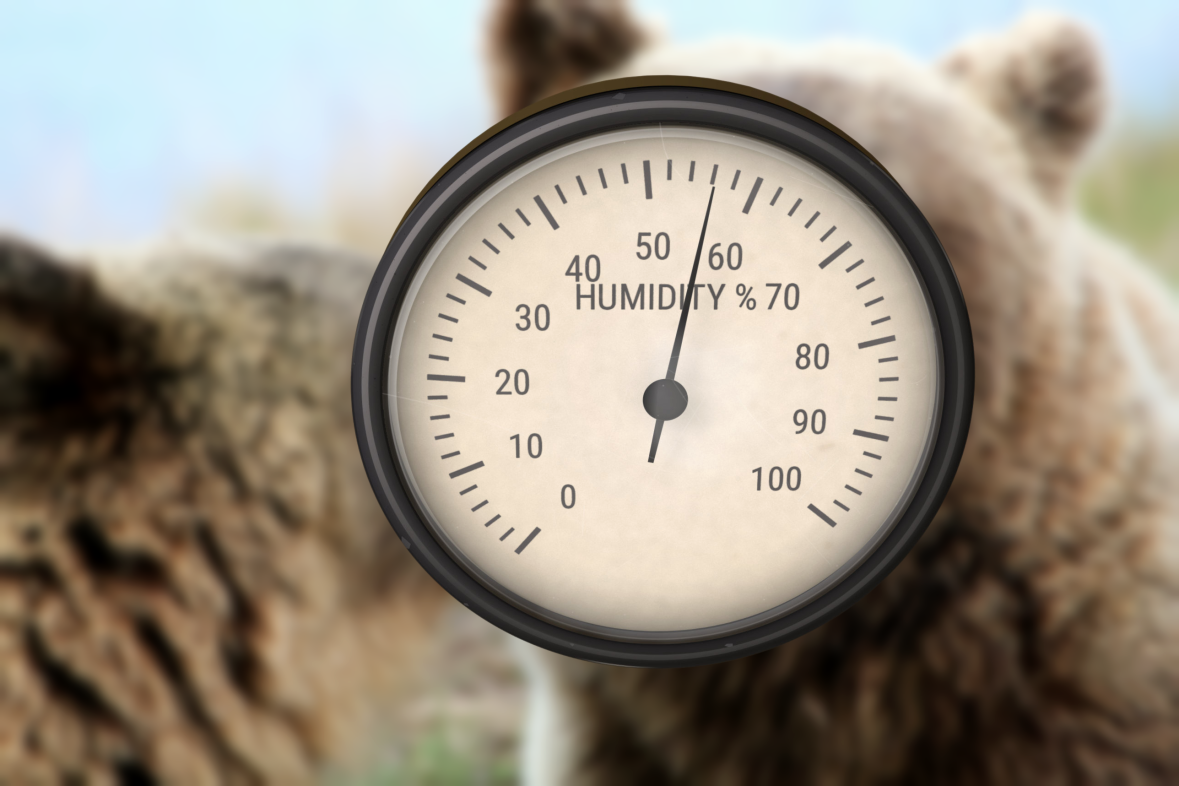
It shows 56 %
